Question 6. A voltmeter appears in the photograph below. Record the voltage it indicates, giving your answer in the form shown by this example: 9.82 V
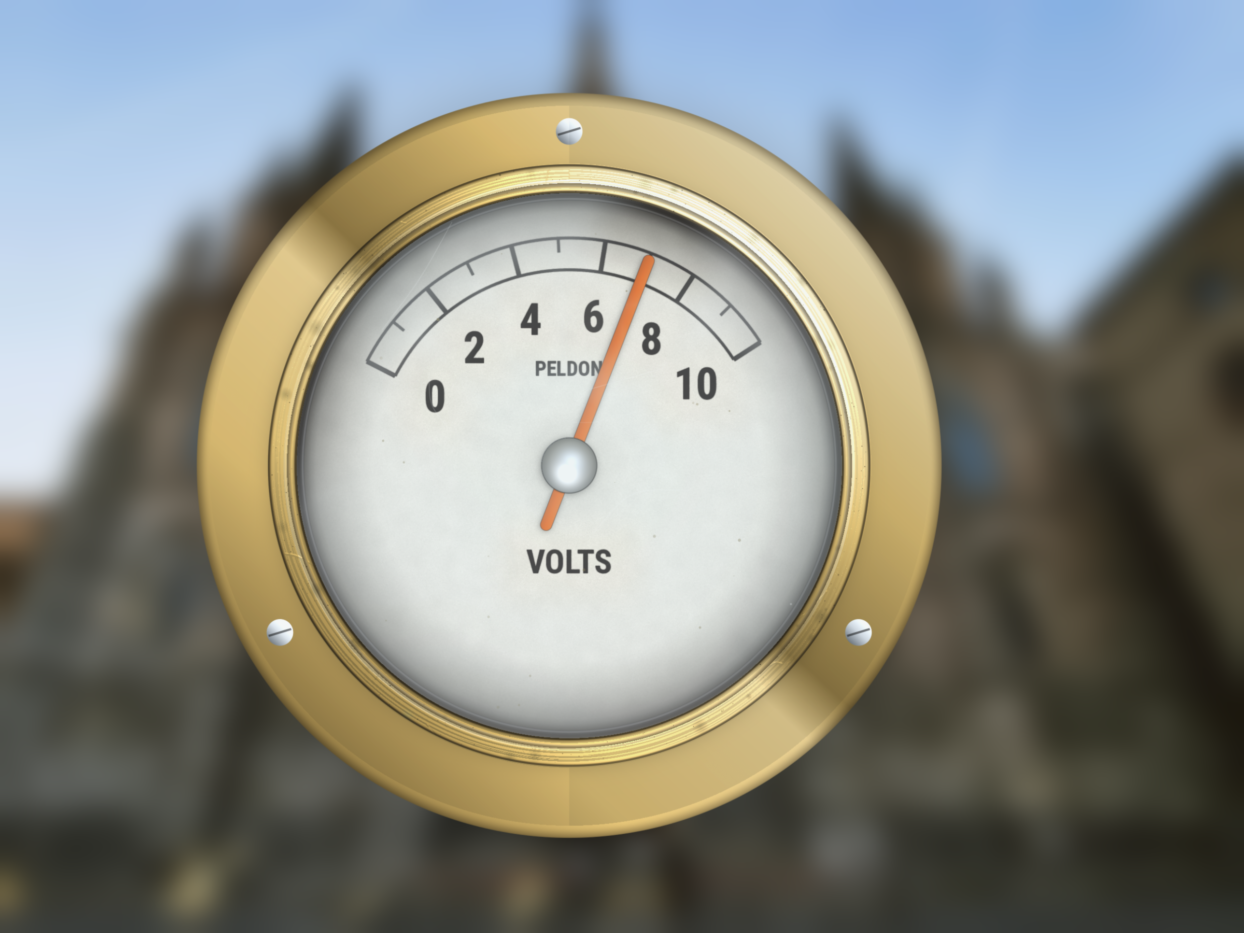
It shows 7 V
